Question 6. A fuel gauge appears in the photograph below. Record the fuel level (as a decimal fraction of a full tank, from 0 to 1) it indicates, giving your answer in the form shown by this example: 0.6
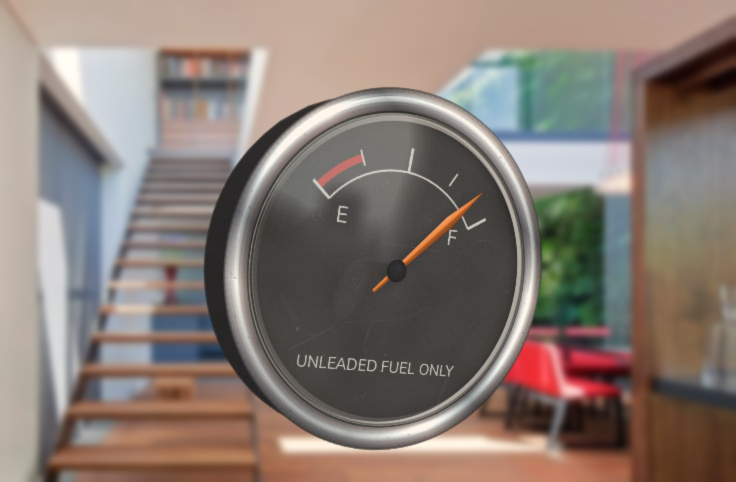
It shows 0.875
